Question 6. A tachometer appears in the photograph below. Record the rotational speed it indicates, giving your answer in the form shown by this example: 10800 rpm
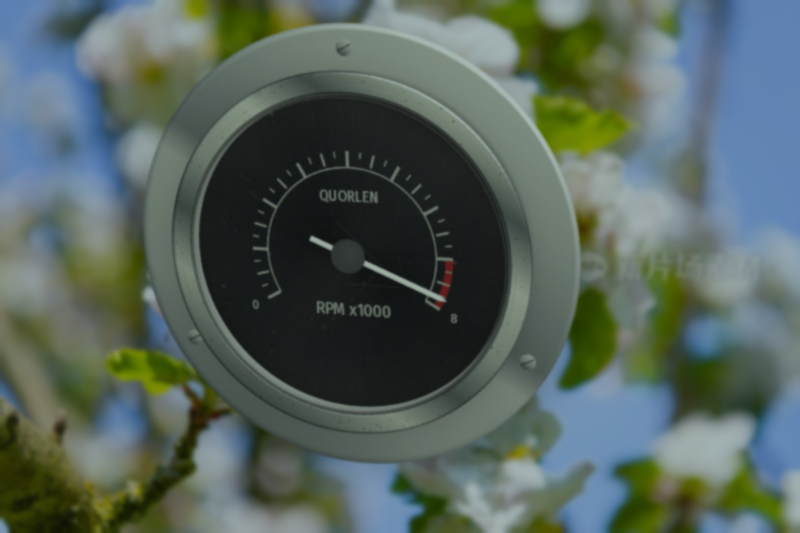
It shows 7750 rpm
